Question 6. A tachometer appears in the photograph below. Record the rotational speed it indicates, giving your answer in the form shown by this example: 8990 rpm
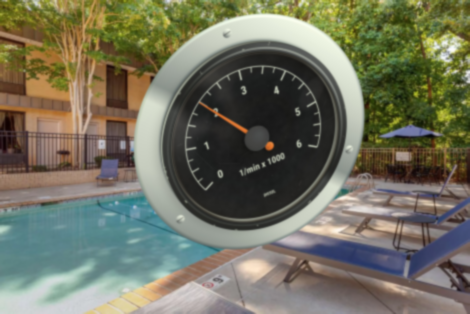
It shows 2000 rpm
